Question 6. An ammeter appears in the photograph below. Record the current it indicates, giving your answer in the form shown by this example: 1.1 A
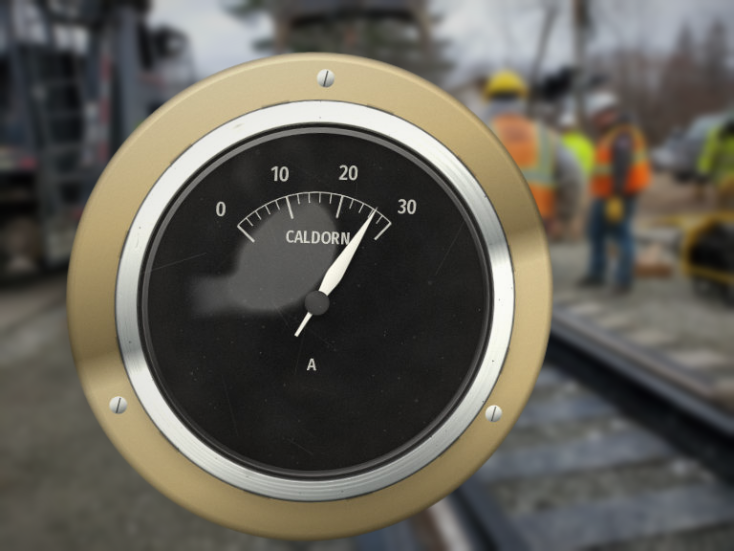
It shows 26 A
